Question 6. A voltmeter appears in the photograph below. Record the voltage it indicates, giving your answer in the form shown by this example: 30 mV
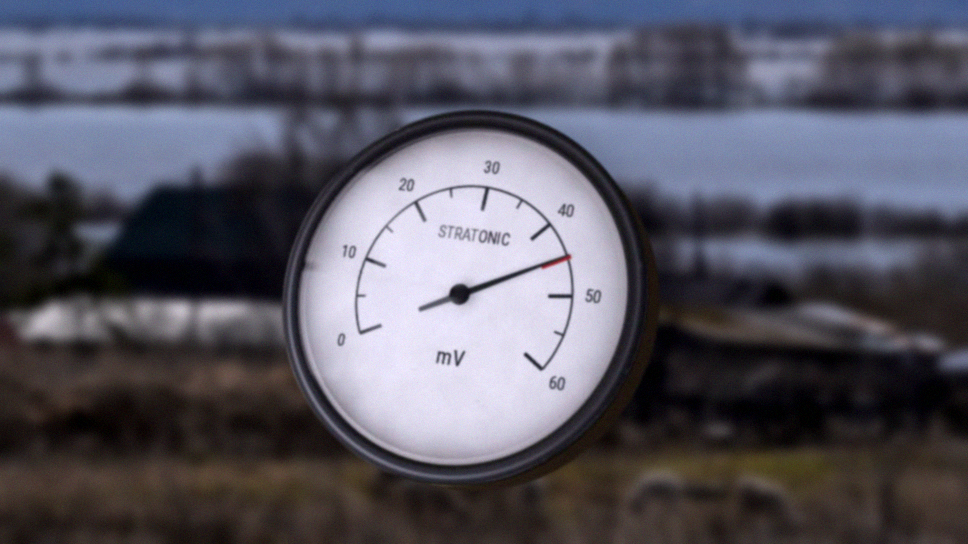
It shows 45 mV
